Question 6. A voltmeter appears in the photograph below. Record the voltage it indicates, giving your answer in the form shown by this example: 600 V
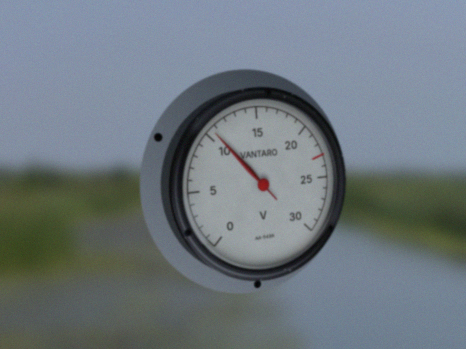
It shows 10.5 V
